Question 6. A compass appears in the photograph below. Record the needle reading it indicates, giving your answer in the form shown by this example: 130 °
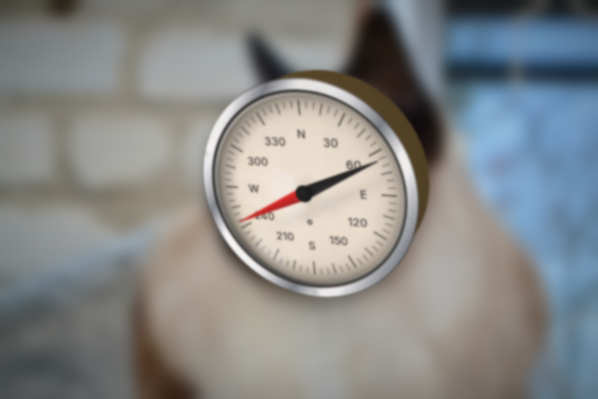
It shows 245 °
